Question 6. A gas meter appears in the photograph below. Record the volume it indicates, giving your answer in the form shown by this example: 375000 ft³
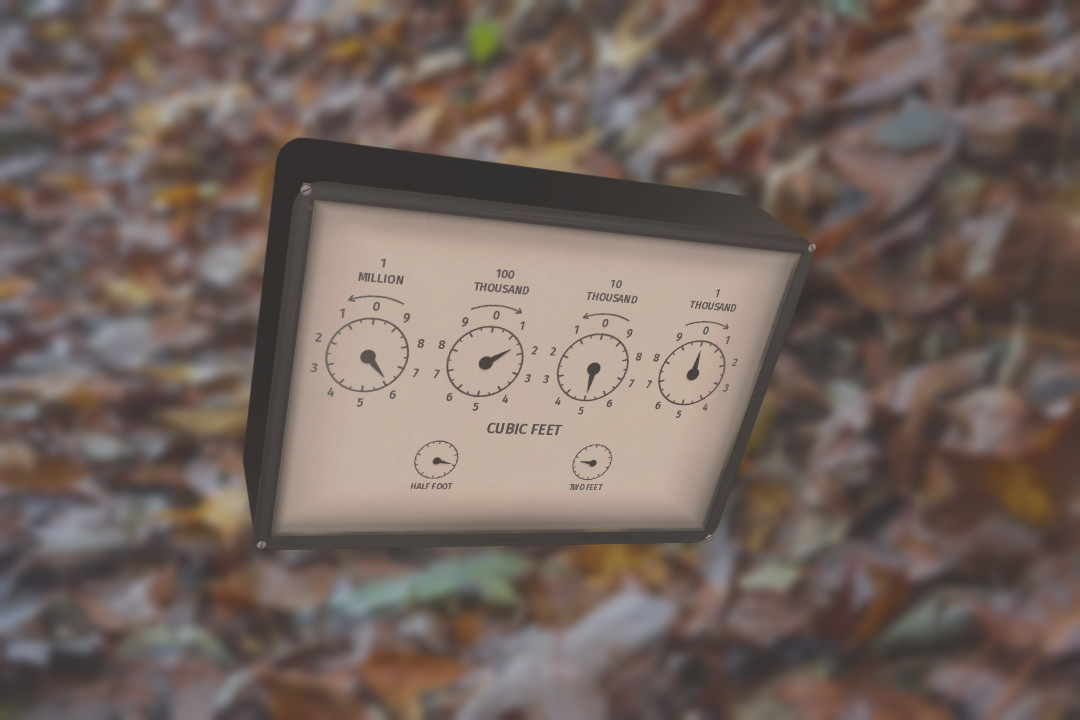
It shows 615000 ft³
